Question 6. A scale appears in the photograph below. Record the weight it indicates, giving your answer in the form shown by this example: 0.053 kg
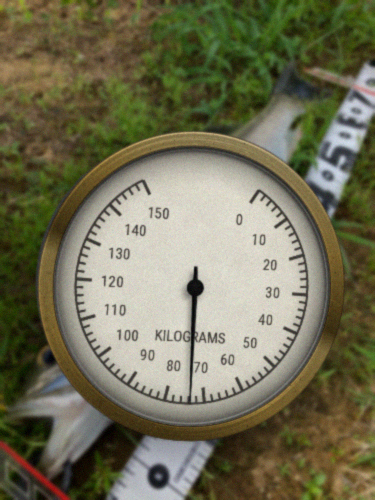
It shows 74 kg
